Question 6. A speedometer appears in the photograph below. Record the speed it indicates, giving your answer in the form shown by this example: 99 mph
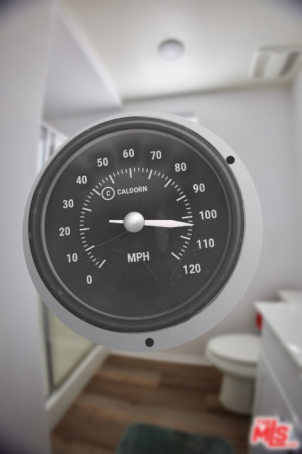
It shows 104 mph
